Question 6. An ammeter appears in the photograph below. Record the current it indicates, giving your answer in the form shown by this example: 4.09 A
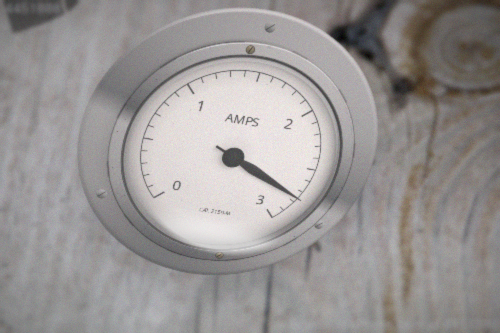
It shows 2.75 A
